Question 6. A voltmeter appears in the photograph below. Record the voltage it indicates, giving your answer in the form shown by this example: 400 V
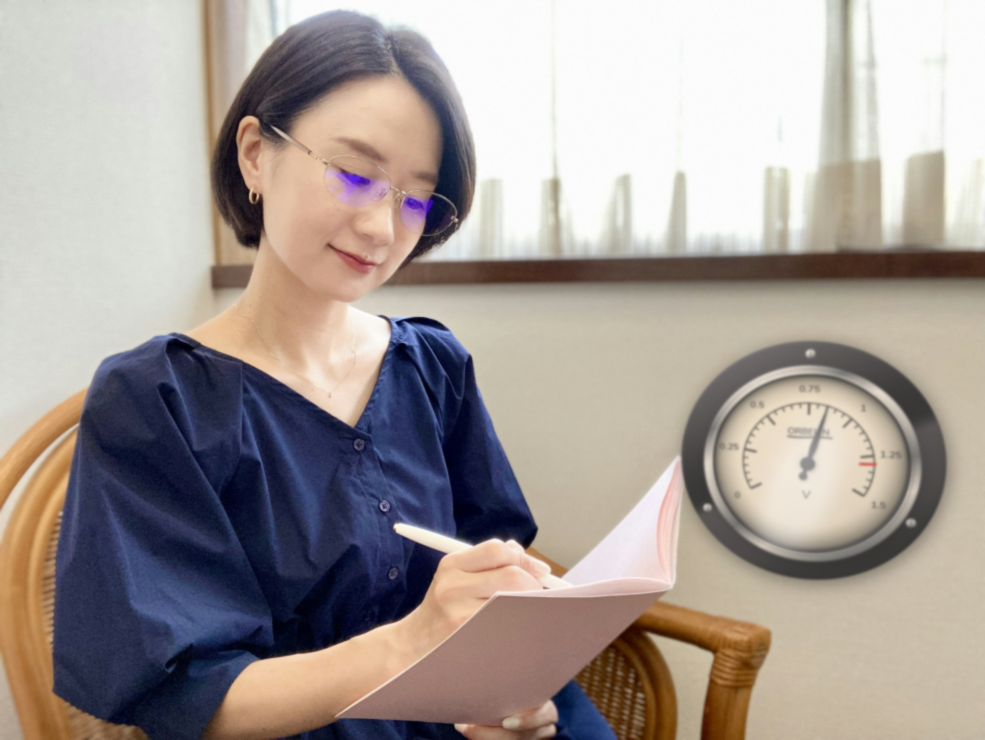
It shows 0.85 V
